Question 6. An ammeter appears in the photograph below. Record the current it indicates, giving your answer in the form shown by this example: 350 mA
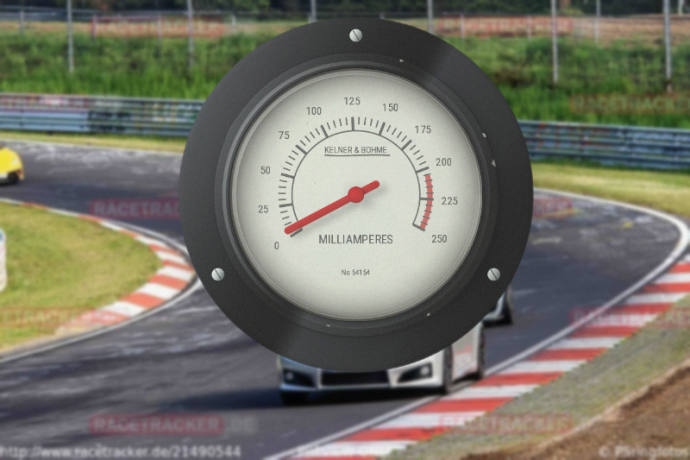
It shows 5 mA
